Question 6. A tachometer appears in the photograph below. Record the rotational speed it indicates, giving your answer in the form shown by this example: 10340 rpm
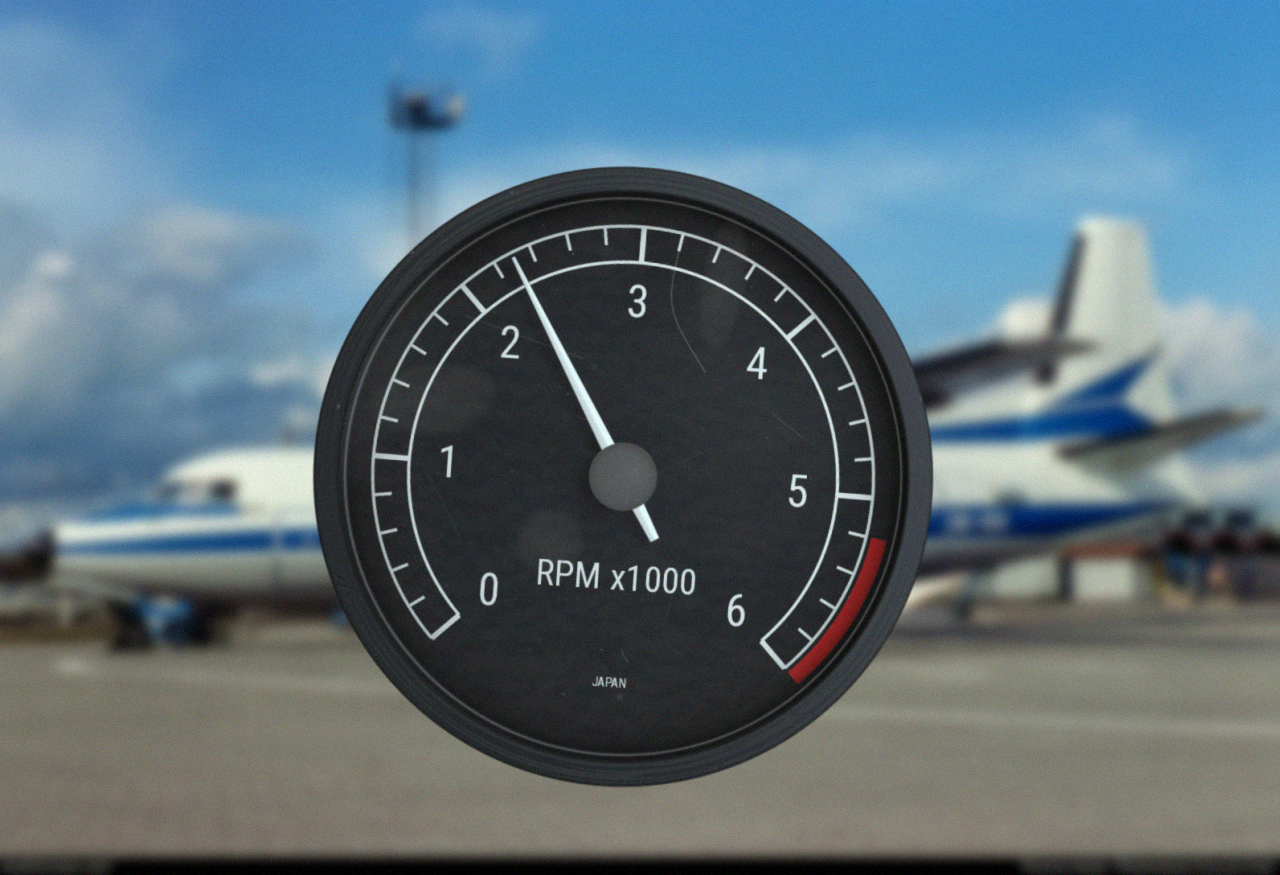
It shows 2300 rpm
